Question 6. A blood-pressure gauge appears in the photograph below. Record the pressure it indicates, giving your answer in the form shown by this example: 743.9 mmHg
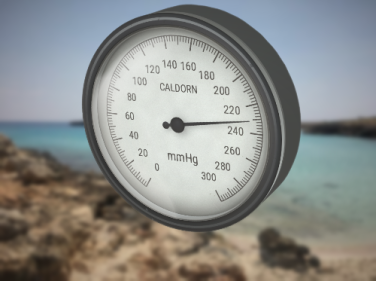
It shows 230 mmHg
